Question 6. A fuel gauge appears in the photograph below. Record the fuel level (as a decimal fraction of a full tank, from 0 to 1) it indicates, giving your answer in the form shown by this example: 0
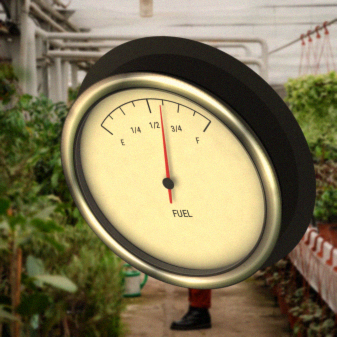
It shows 0.625
